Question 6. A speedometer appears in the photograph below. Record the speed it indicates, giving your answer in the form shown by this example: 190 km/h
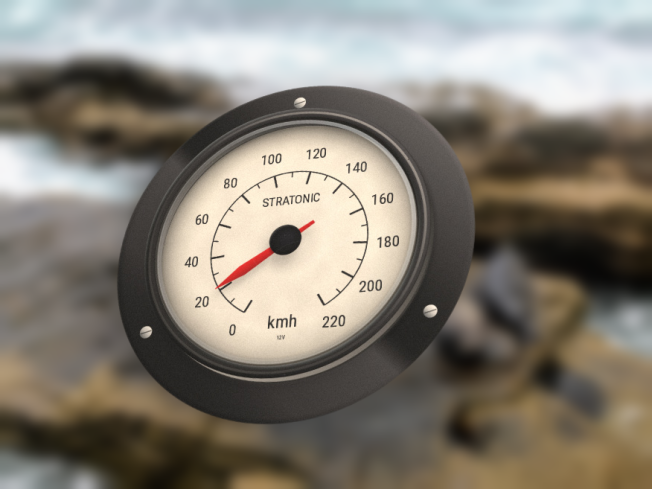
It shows 20 km/h
